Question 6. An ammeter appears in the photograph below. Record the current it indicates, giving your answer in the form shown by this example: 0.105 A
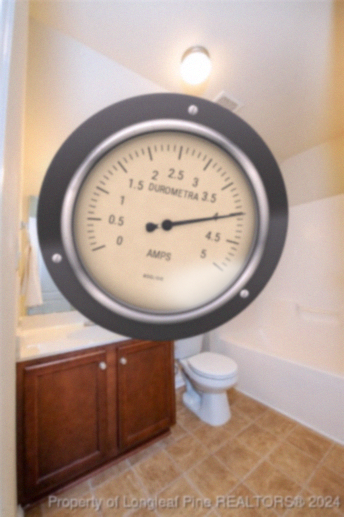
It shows 4 A
